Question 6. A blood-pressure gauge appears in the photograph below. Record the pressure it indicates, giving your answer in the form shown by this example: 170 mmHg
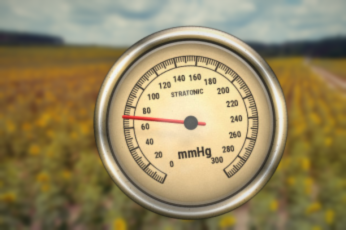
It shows 70 mmHg
